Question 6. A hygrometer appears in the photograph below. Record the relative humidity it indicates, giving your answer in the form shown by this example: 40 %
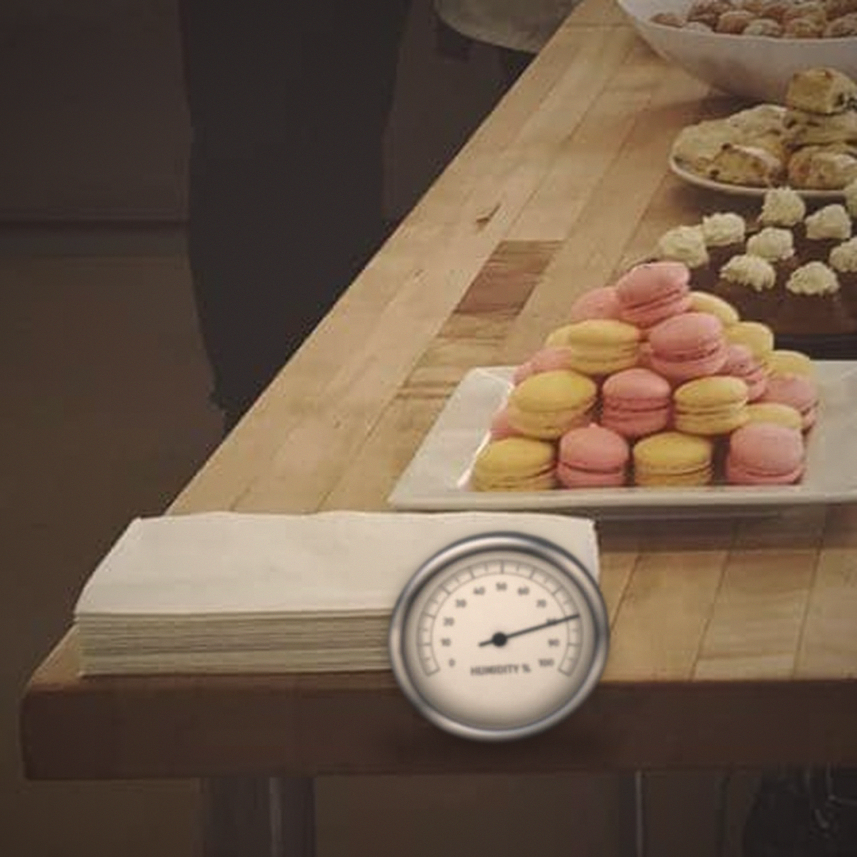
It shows 80 %
